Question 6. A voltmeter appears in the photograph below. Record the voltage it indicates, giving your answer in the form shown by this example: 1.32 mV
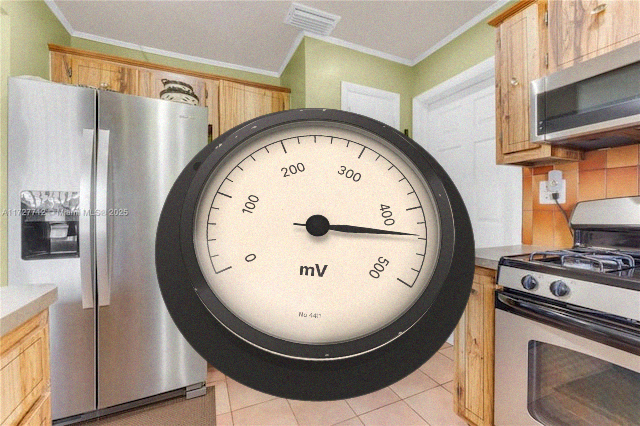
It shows 440 mV
